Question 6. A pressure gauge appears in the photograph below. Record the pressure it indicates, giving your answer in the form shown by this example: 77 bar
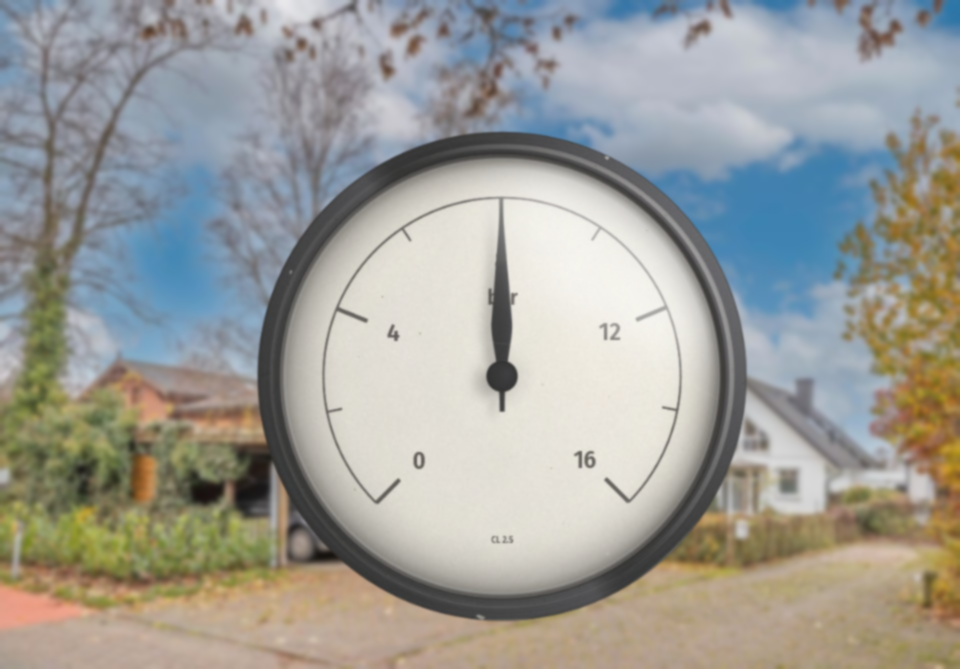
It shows 8 bar
